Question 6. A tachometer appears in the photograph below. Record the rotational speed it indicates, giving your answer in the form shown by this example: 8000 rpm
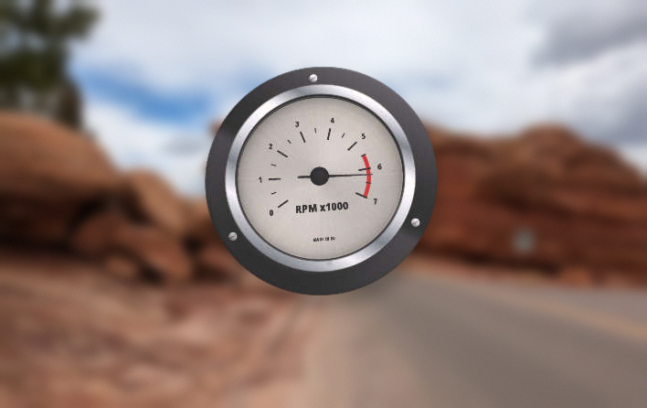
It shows 6250 rpm
